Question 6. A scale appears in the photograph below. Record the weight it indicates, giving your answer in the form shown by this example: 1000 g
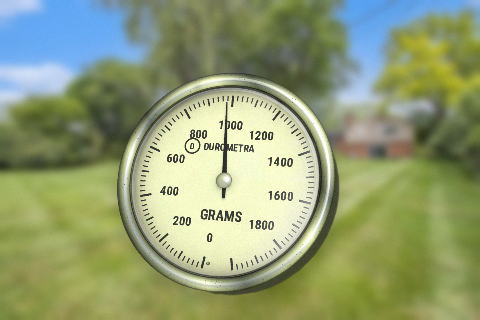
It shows 980 g
